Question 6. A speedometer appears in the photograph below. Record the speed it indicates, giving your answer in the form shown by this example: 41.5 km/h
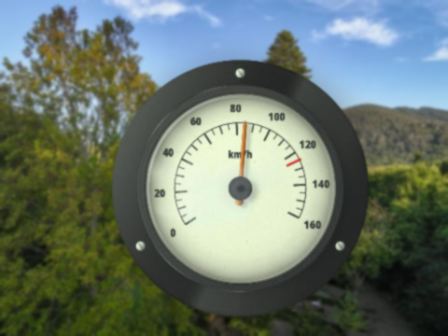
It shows 85 km/h
